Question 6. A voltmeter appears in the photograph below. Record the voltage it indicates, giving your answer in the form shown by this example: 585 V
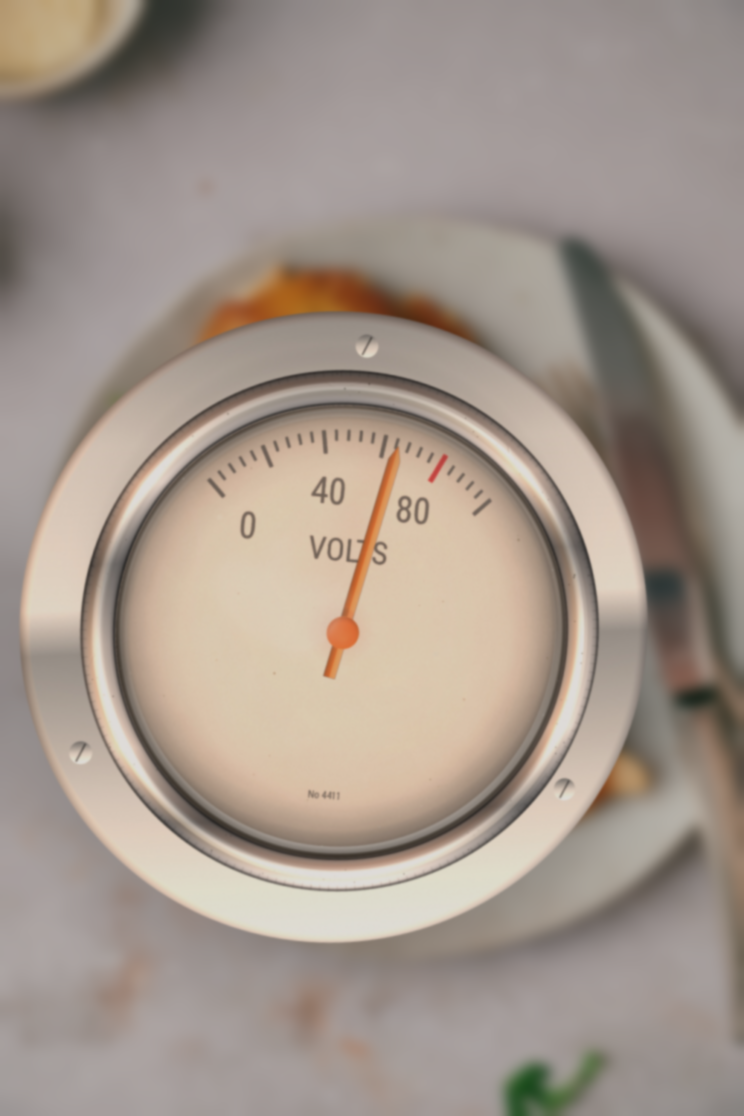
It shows 64 V
